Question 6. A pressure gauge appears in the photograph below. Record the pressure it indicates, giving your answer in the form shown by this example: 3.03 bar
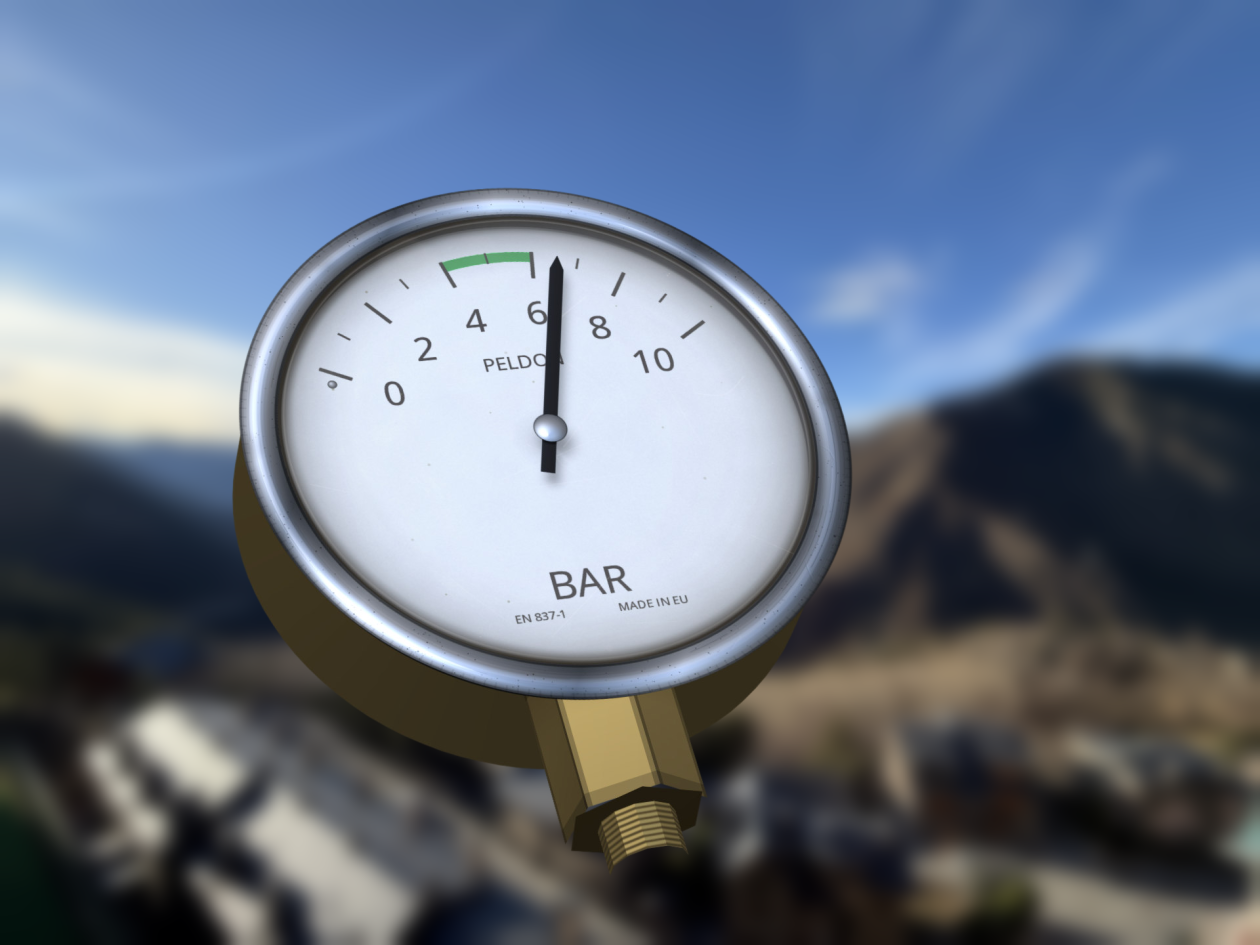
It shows 6.5 bar
